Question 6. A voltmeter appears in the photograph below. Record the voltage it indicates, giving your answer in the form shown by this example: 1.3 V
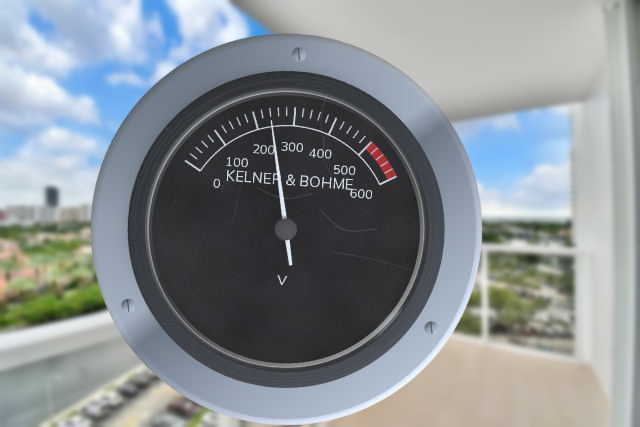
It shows 240 V
